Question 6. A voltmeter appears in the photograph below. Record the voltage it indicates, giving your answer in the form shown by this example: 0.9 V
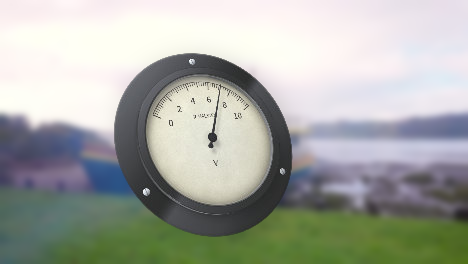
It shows 7 V
